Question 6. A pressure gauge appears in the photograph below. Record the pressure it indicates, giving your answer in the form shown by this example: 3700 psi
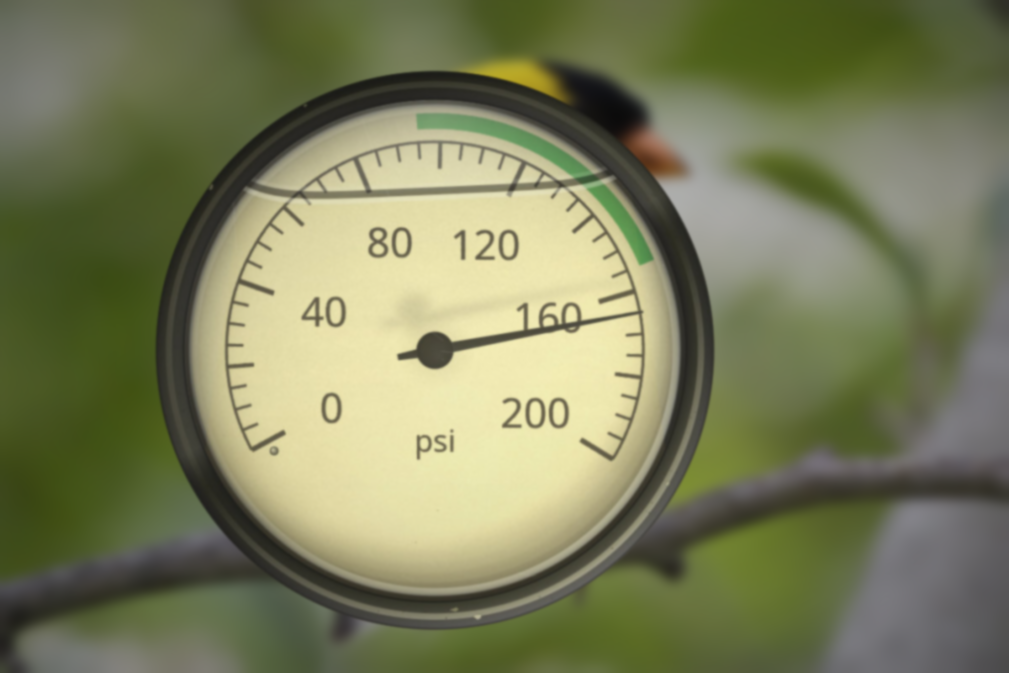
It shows 165 psi
